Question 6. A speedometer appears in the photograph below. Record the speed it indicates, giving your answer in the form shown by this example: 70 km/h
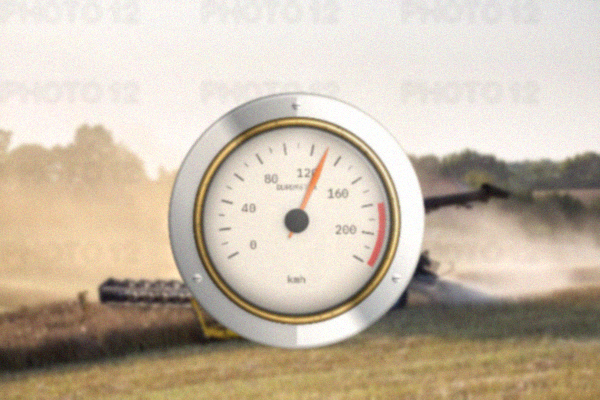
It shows 130 km/h
